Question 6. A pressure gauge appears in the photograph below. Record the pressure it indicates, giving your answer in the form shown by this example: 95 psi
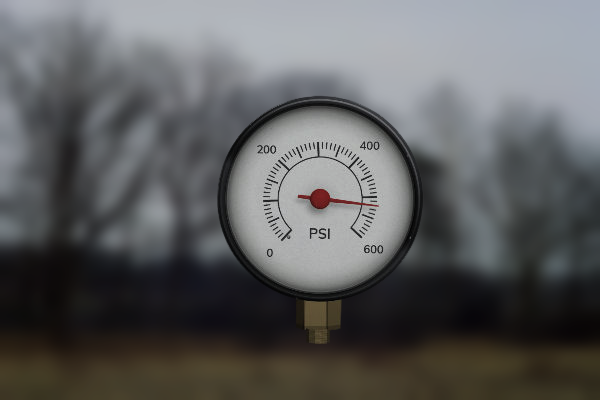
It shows 520 psi
